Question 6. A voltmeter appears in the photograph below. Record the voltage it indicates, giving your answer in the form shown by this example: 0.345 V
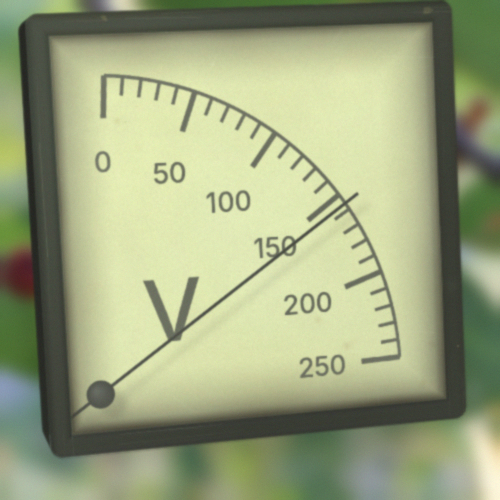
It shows 155 V
